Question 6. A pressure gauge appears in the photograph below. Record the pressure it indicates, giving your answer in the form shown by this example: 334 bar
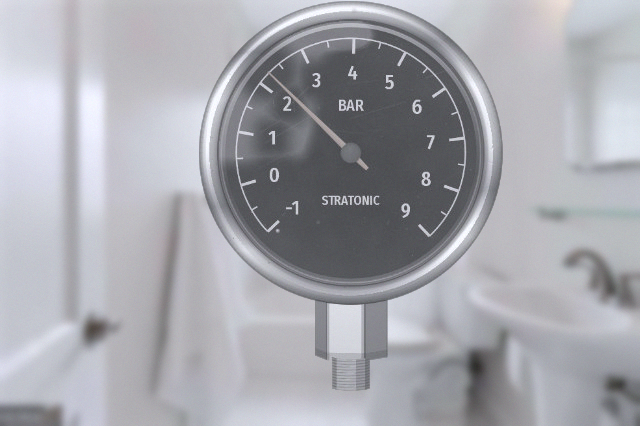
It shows 2.25 bar
